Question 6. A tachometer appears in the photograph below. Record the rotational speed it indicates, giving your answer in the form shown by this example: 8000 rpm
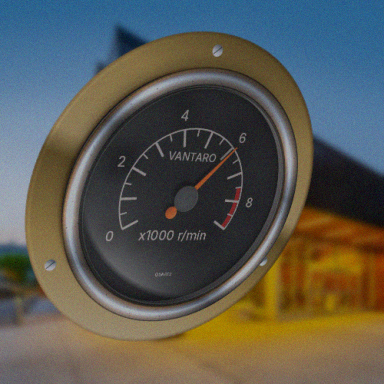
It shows 6000 rpm
